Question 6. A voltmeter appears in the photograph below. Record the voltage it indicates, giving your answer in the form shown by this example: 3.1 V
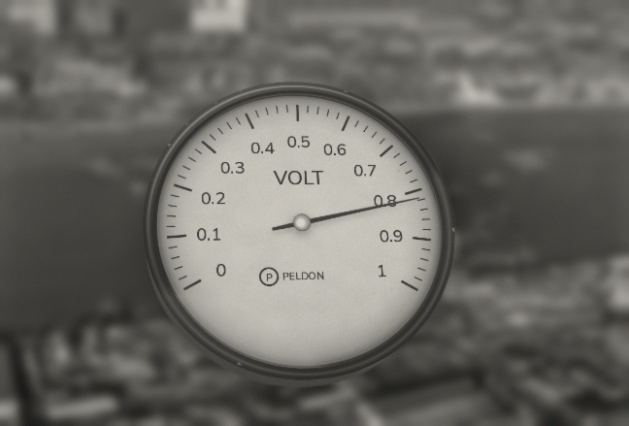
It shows 0.82 V
